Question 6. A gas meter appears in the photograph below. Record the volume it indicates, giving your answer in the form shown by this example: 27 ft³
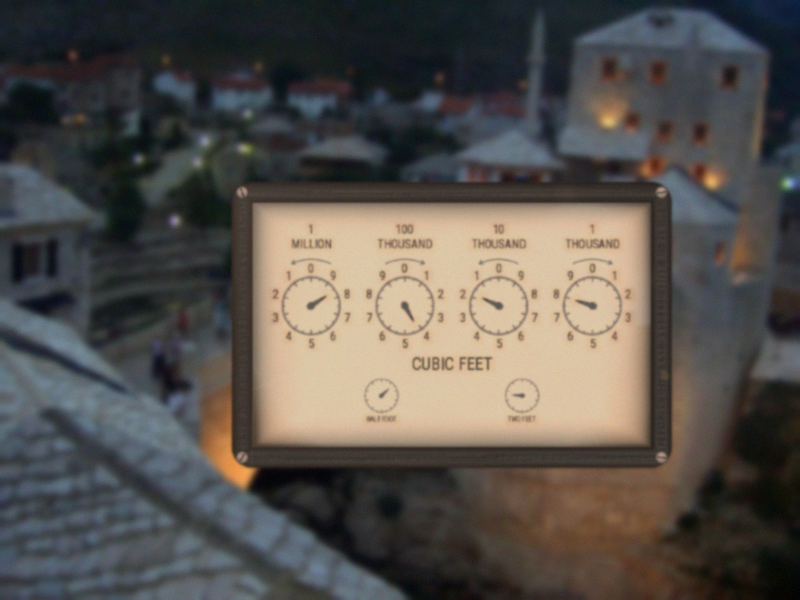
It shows 841800 ft³
